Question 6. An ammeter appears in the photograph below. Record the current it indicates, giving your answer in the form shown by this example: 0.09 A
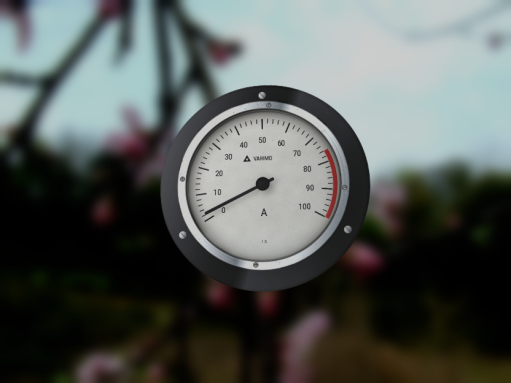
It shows 2 A
